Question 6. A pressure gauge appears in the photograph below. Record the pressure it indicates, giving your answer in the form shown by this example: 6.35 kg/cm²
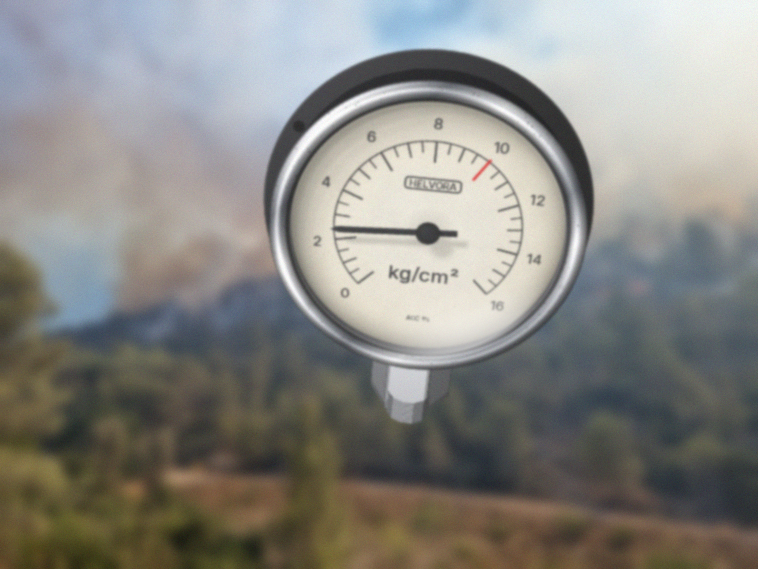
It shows 2.5 kg/cm²
